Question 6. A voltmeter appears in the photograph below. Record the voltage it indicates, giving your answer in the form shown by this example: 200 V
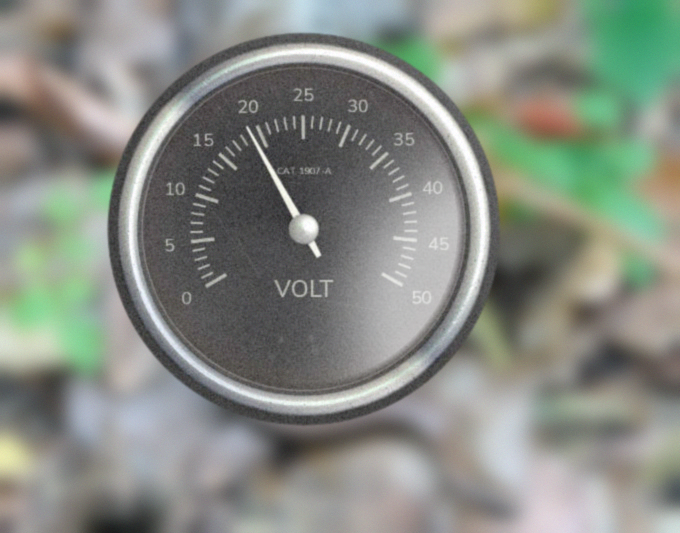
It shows 19 V
